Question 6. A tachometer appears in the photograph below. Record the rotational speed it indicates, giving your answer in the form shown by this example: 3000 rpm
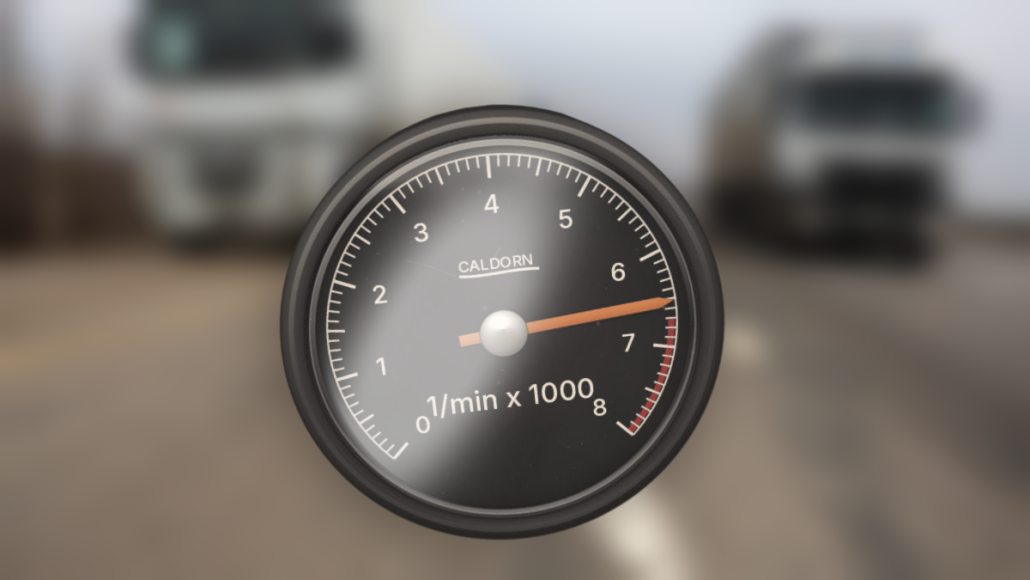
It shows 6500 rpm
